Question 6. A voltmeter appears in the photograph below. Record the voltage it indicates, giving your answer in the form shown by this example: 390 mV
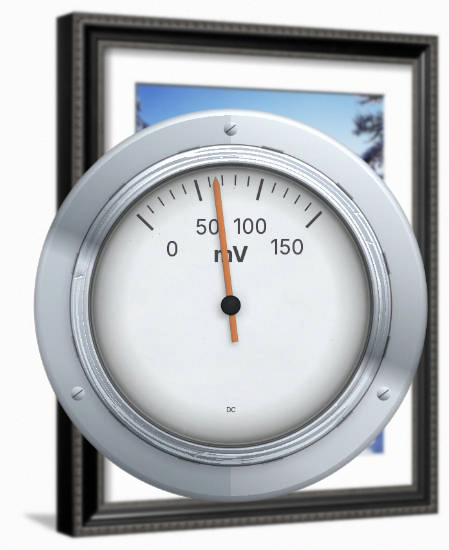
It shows 65 mV
